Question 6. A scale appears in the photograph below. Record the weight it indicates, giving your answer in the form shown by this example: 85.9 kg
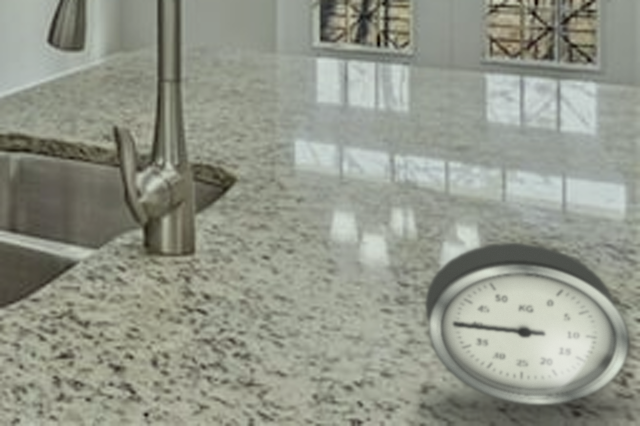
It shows 40 kg
